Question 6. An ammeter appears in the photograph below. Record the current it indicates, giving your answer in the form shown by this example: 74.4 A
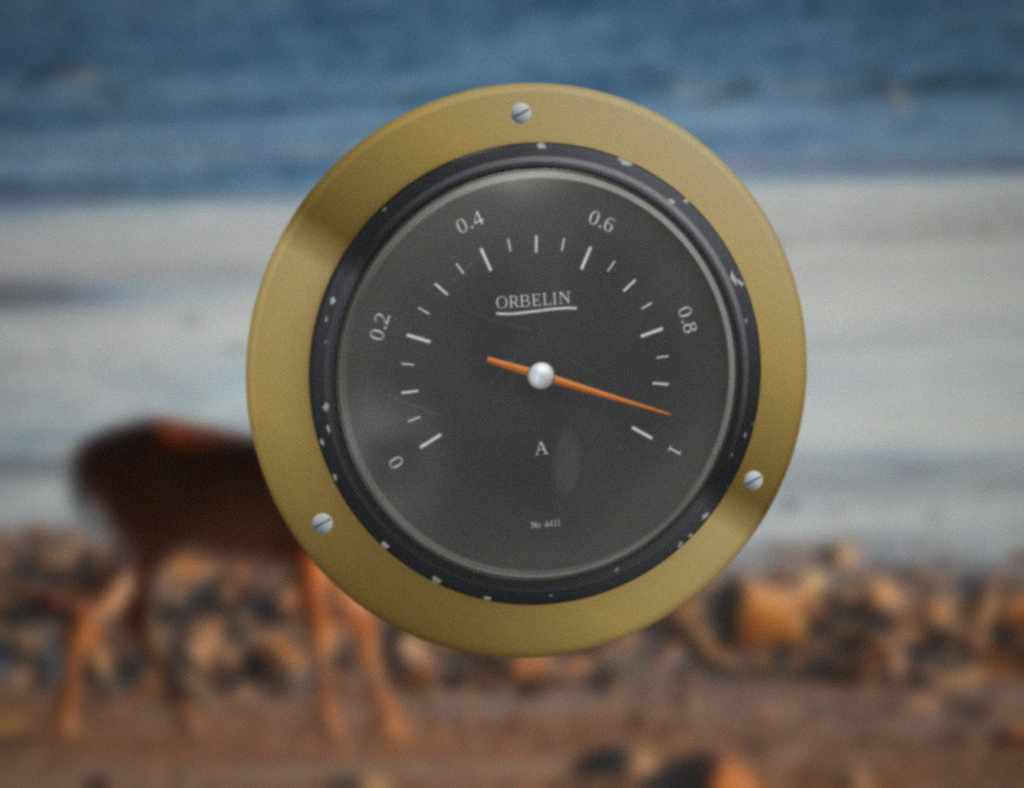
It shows 0.95 A
